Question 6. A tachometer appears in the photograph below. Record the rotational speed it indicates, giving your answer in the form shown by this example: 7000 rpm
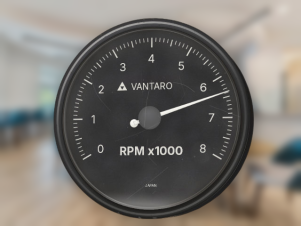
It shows 6400 rpm
